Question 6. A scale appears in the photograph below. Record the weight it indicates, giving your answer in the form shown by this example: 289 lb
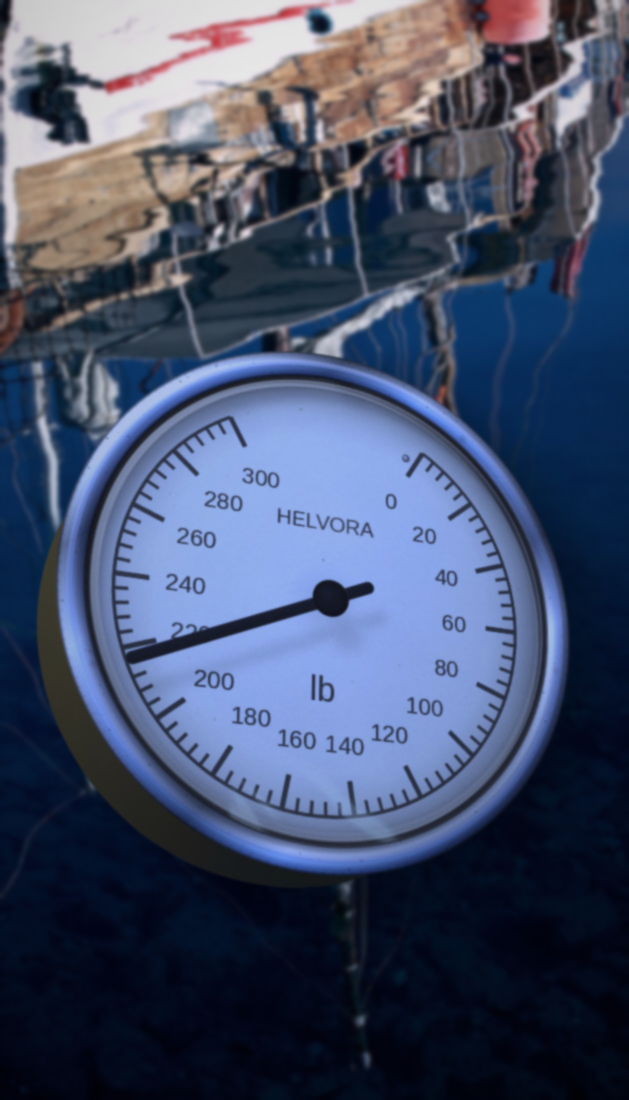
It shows 216 lb
